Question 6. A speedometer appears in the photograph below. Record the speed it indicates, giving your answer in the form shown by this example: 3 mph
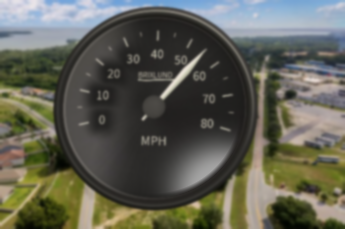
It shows 55 mph
